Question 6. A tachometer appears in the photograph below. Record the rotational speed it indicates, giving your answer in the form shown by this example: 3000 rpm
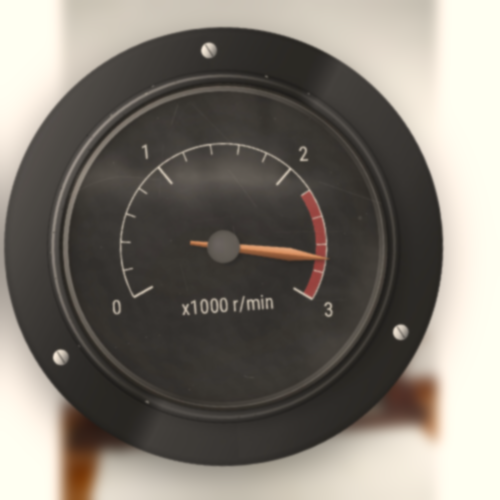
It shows 2700 rpm
